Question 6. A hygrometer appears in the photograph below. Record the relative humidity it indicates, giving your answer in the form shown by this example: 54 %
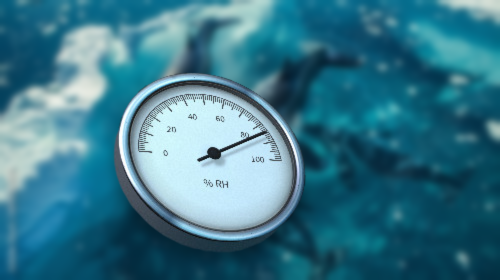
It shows 85 %
